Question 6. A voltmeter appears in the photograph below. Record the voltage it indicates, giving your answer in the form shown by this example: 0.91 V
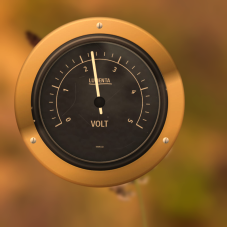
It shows 2.3 V
